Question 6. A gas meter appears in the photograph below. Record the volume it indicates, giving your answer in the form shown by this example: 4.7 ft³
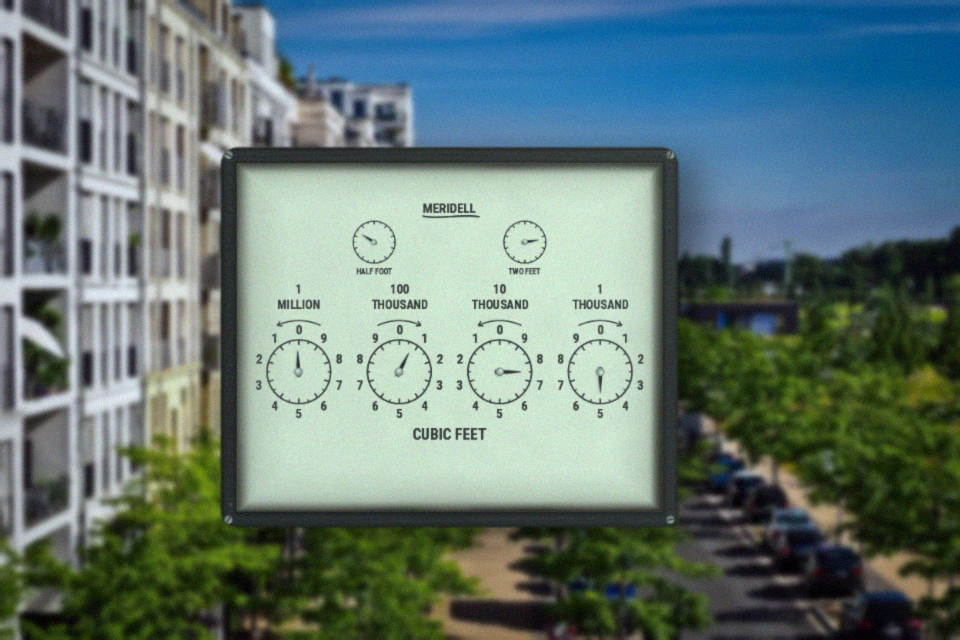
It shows 7500 ft³
